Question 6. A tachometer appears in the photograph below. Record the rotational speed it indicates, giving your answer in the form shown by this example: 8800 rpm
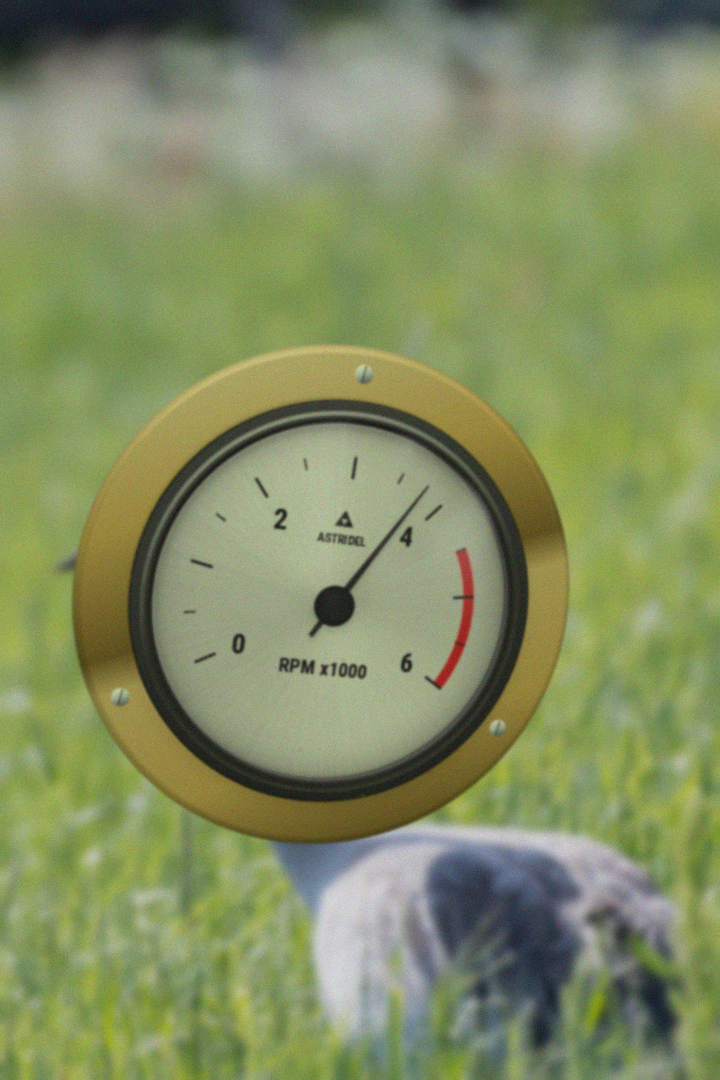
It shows 3750 rpm
